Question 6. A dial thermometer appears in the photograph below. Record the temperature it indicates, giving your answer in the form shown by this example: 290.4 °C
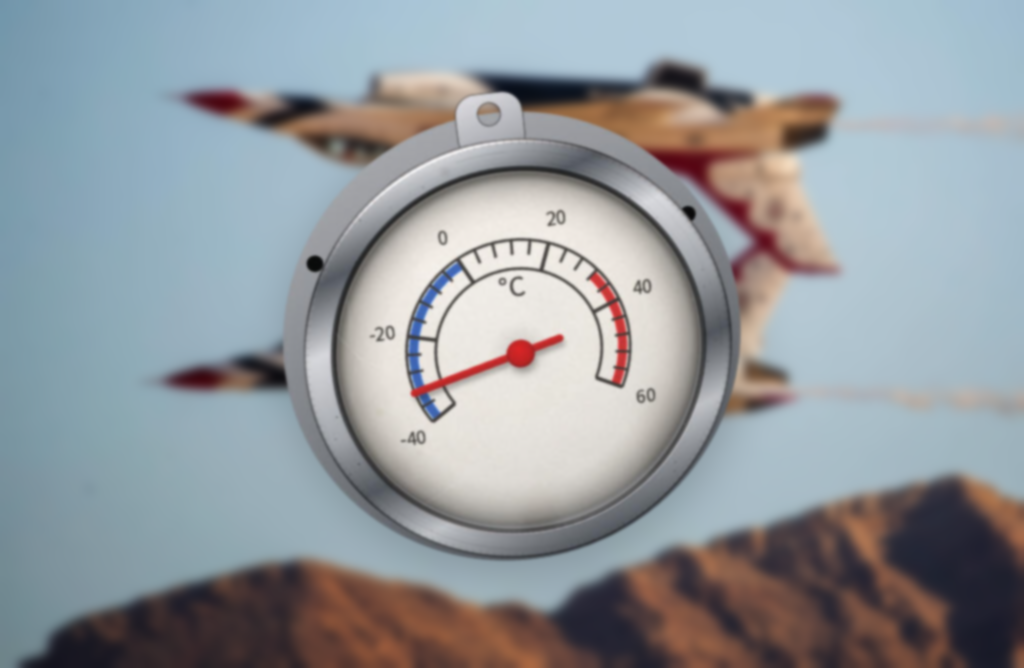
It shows -32 °C
